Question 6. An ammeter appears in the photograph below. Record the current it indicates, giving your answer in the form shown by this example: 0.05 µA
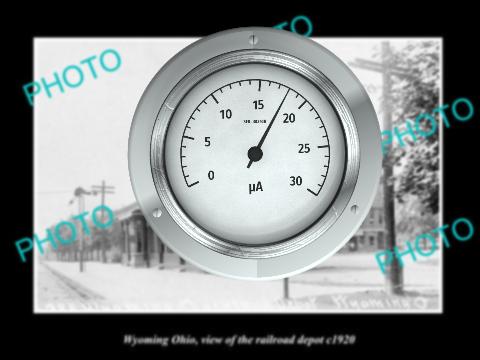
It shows 18 µA
